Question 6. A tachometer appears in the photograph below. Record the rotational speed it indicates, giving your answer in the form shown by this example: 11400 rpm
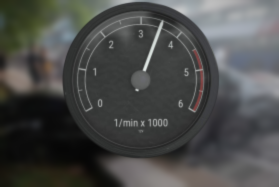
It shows 3500 rpm
